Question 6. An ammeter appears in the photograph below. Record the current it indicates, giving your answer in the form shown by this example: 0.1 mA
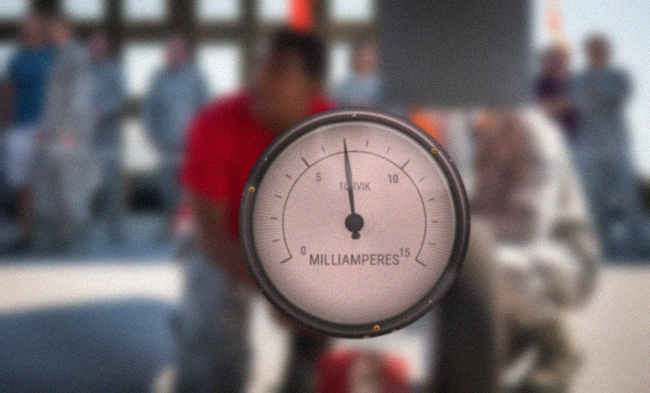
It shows 7 mA
